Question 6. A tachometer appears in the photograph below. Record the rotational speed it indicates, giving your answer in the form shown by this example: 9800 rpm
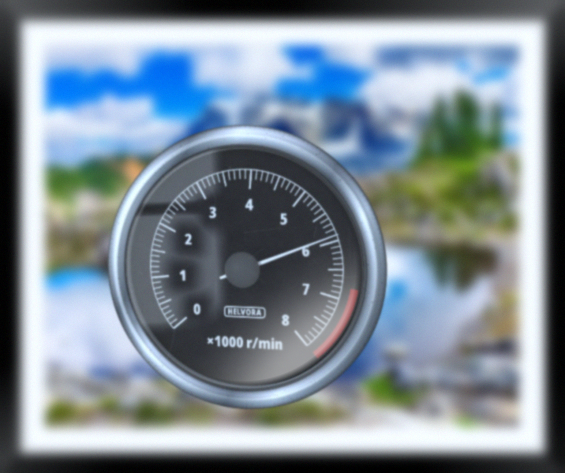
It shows 5900 rpm
